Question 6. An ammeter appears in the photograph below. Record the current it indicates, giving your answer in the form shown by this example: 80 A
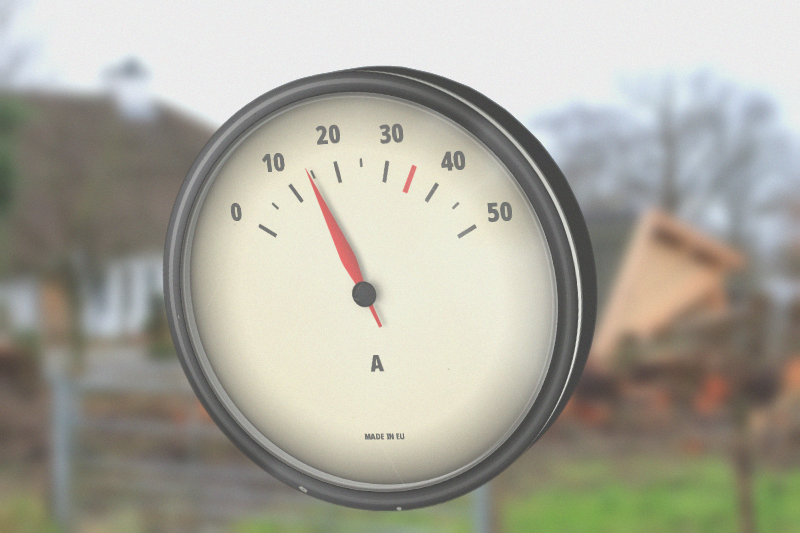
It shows 15 A
